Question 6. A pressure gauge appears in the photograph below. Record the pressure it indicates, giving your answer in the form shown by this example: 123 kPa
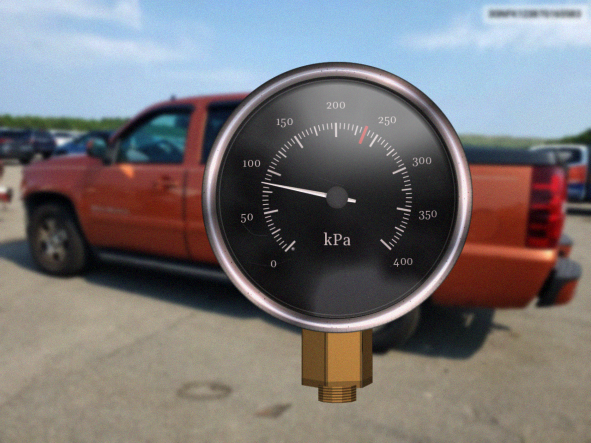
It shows 85 kPa
